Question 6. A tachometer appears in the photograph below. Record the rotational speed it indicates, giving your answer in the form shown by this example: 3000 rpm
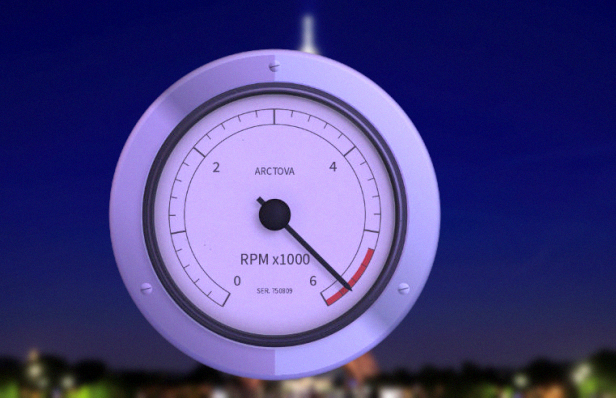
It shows 5700 rpm
